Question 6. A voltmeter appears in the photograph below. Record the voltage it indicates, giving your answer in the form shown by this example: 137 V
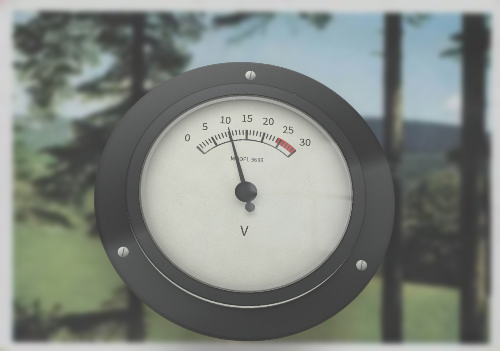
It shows 10 V
